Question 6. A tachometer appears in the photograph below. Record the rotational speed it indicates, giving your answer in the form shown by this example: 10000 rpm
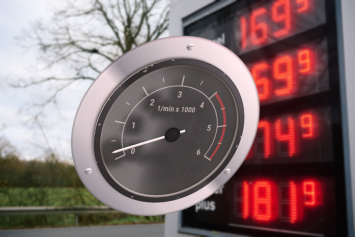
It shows 250 rpm
